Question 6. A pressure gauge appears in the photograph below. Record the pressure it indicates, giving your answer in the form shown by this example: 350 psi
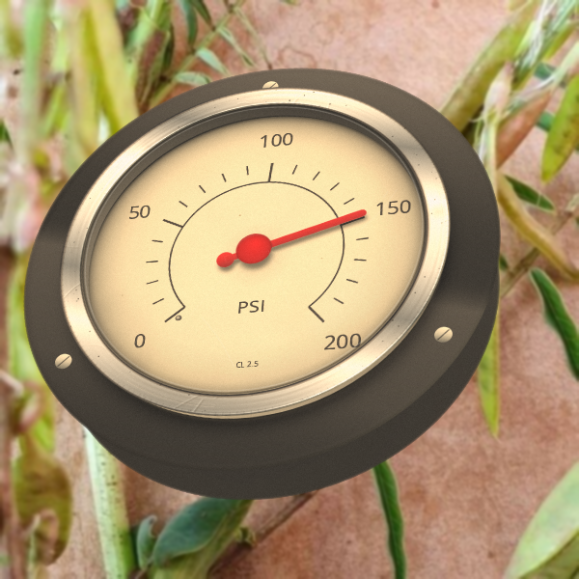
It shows 150 psi
